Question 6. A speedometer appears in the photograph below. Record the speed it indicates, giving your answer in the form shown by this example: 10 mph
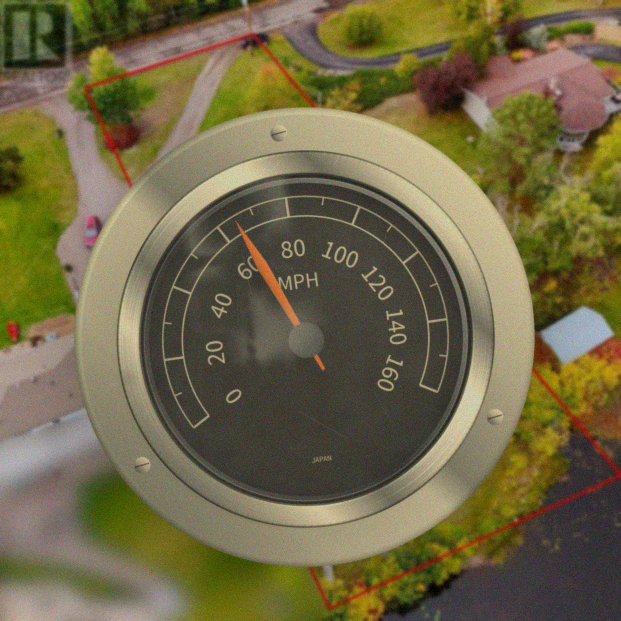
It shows 65 mph
